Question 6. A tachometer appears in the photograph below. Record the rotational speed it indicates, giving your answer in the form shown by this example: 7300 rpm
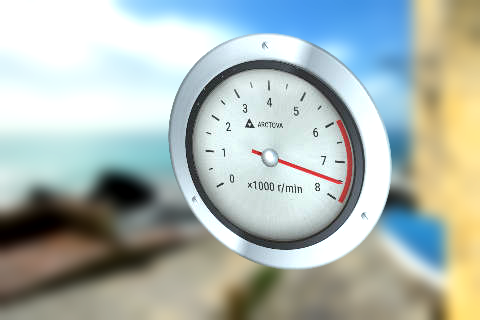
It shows 7500 rpm
